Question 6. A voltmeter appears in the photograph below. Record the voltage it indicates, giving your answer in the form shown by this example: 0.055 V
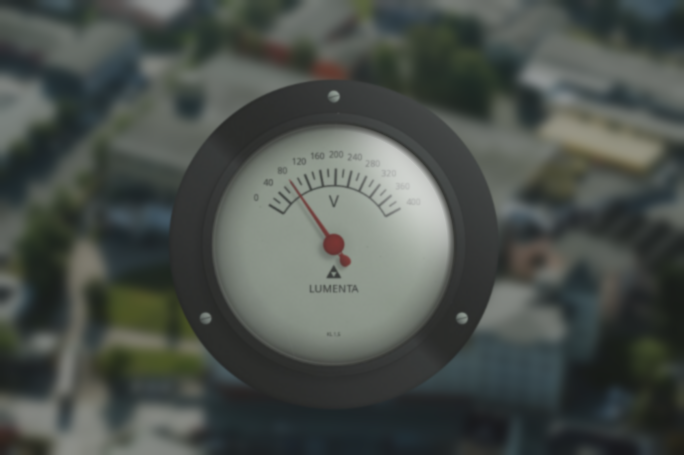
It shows 80 V
